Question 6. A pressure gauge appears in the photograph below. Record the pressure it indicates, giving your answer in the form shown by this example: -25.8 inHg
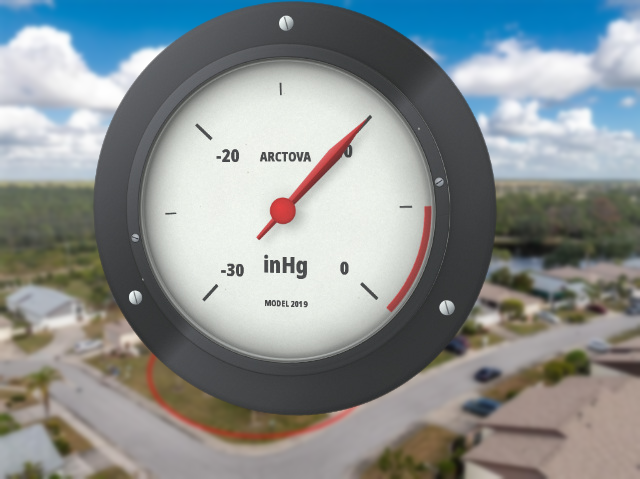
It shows -10 inHg
